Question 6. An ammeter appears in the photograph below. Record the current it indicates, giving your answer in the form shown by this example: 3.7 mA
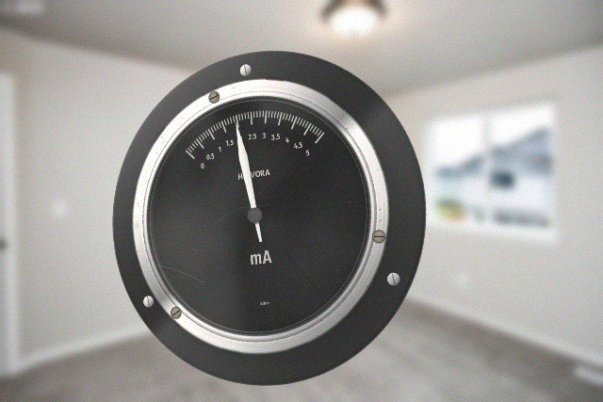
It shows 2 mA
